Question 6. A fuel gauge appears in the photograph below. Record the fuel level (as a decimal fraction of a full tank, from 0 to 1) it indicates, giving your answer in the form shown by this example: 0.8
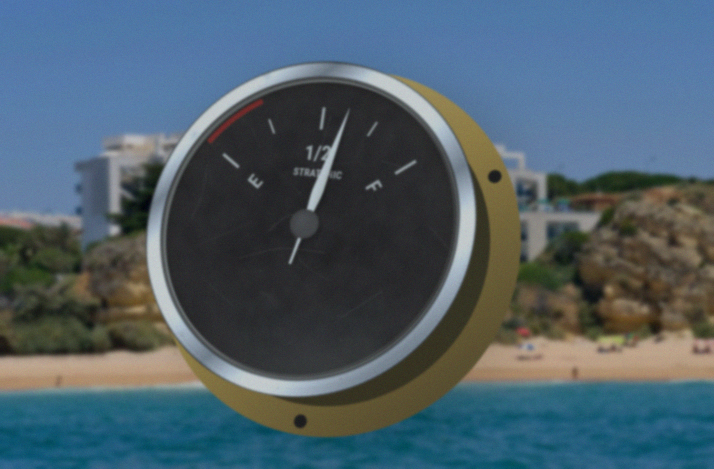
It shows 0.625
